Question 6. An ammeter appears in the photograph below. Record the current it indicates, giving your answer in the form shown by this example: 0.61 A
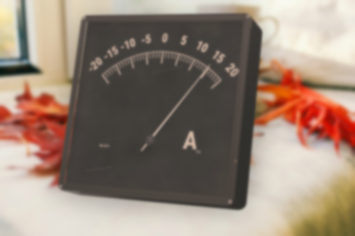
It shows 15 A
